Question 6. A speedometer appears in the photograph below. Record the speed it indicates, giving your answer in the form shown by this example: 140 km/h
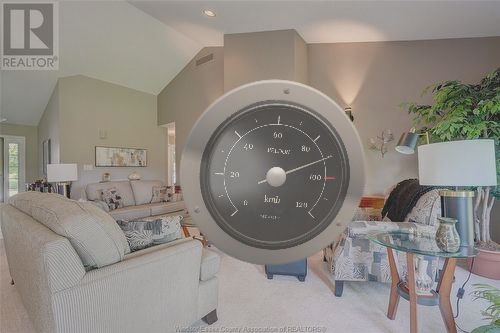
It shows 90 km/h
